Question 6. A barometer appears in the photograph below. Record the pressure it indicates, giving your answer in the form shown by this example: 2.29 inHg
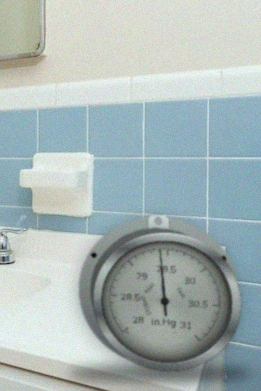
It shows 29.4 inHg
